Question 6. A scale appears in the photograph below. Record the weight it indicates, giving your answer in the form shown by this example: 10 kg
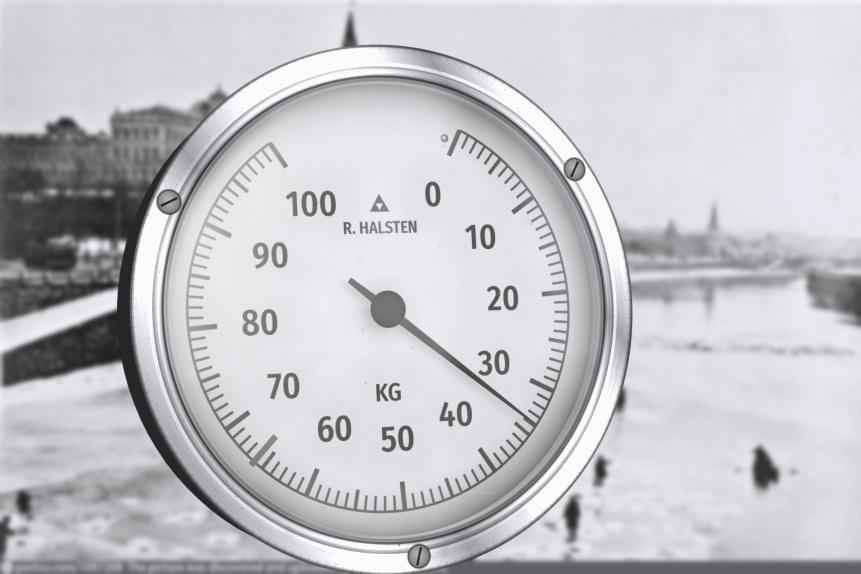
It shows 34 kg
